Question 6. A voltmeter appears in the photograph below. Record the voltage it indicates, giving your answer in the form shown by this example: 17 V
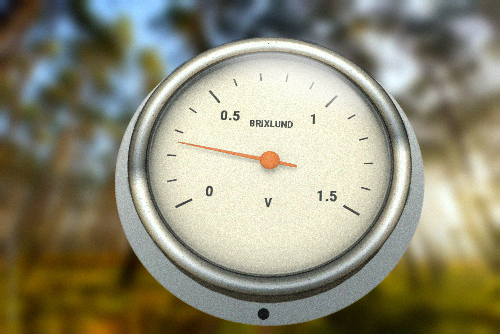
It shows 0.25 V
